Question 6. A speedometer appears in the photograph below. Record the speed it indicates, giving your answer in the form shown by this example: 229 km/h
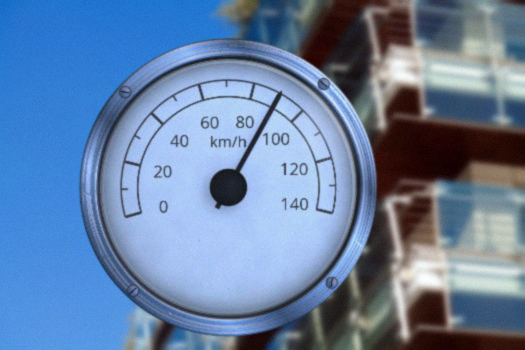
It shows 90 km/h
